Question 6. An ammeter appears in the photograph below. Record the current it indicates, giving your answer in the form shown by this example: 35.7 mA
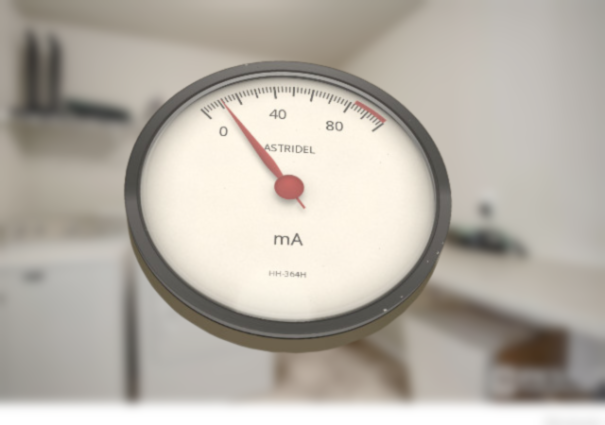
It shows 10 mA
